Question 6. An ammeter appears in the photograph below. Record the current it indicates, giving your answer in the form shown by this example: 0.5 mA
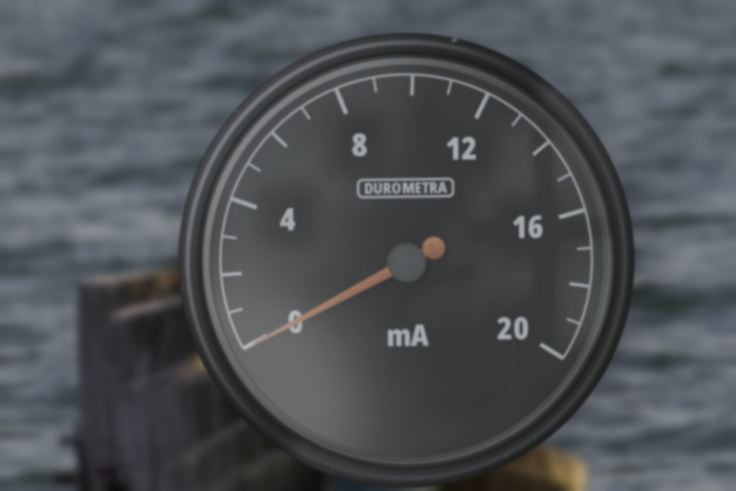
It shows 0 mA
